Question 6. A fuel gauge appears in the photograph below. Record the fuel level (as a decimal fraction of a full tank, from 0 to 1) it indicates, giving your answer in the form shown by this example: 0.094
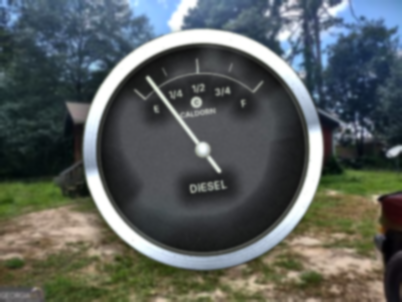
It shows 0.125
